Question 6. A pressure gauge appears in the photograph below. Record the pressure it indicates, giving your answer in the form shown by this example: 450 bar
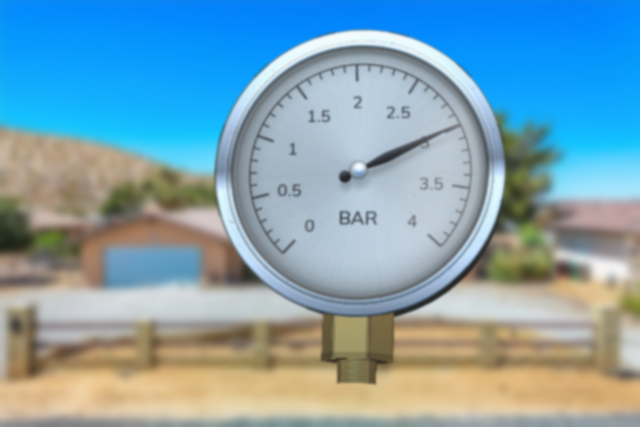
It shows 3 bar
